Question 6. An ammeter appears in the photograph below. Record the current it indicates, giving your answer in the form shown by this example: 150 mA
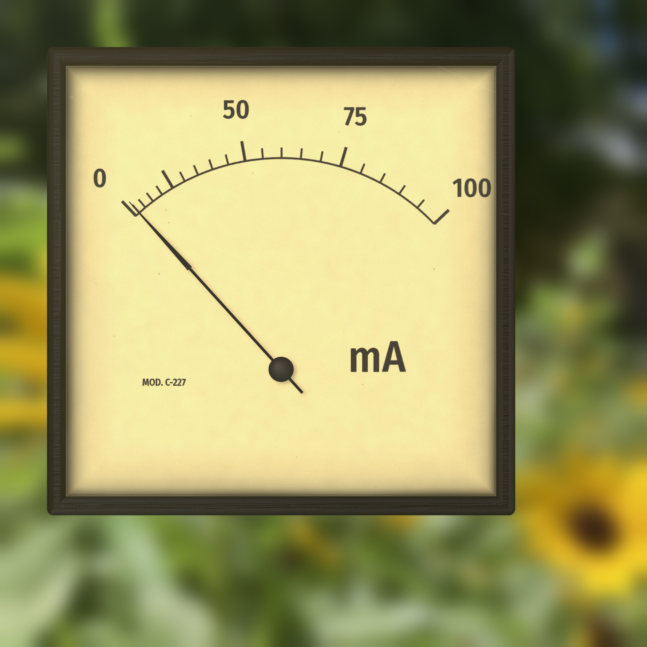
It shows 5 mA
